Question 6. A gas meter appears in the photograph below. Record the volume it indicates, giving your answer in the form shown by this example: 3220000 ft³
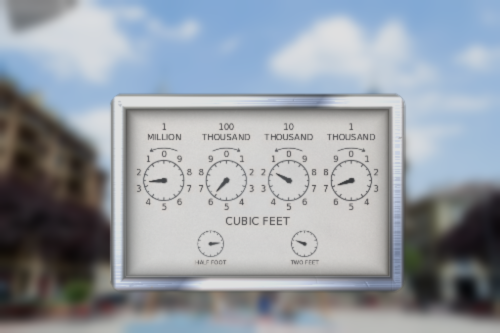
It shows 261700 ft³
